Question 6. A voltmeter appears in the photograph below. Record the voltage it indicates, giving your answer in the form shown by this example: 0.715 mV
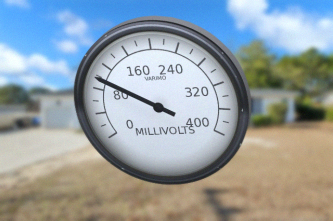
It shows 100 mV
